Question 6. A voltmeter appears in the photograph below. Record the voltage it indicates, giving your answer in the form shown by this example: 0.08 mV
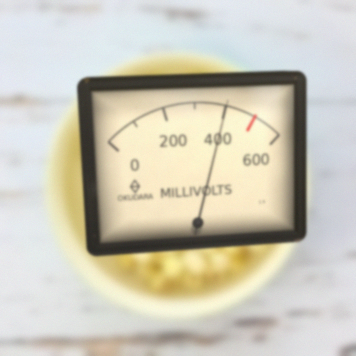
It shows 400 mV
